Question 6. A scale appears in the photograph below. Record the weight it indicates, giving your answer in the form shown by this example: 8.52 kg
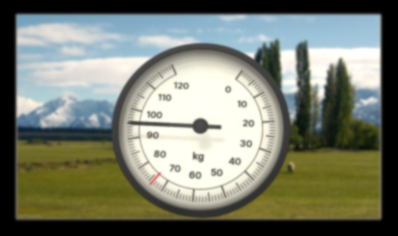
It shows 95 kg
